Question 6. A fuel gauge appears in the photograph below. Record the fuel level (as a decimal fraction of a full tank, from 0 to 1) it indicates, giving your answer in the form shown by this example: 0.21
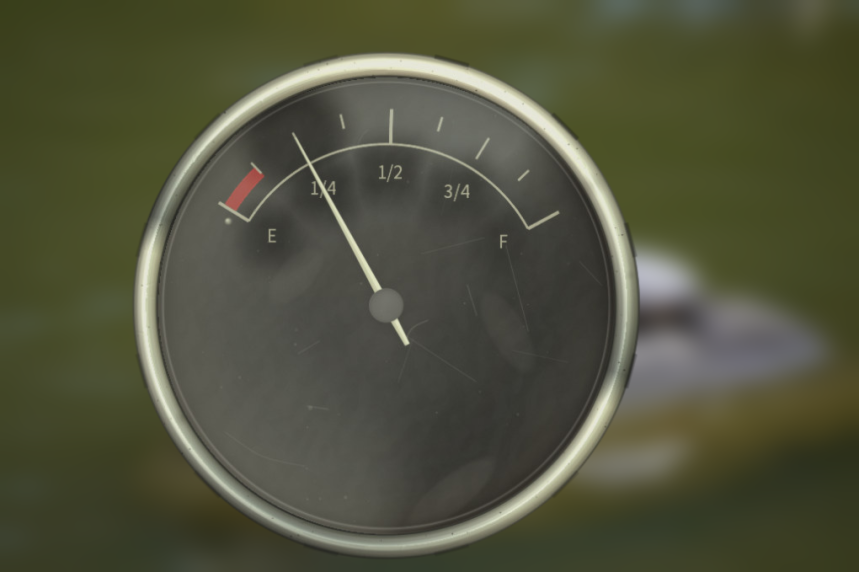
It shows 0.25
